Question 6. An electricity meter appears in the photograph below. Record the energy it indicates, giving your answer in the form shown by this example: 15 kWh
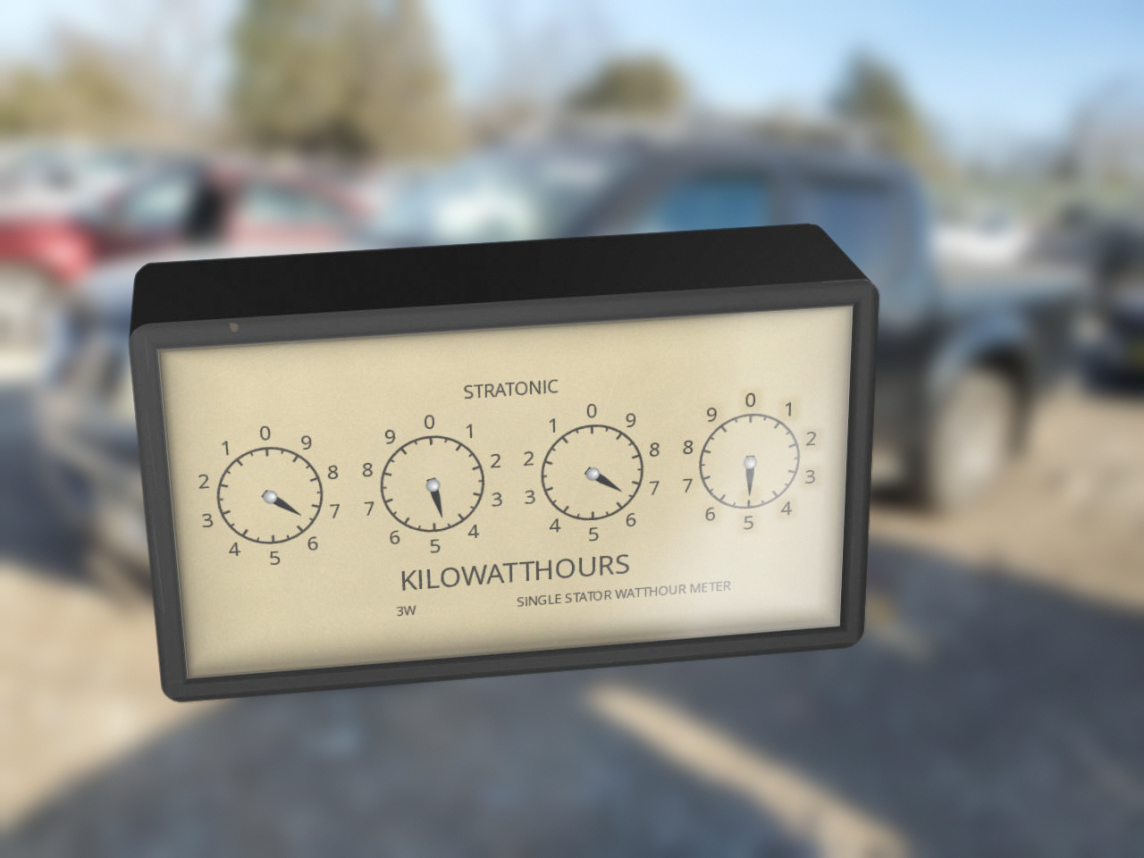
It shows 6465 kWh
